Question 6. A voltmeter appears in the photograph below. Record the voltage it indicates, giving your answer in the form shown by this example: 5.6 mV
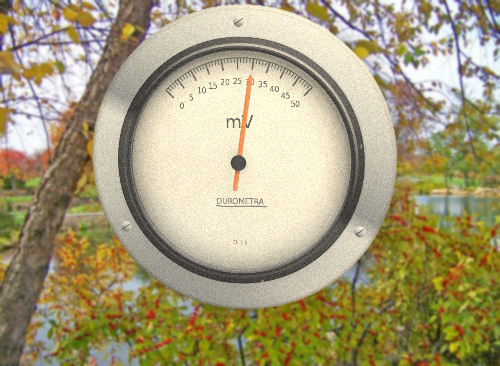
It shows 30 mV
